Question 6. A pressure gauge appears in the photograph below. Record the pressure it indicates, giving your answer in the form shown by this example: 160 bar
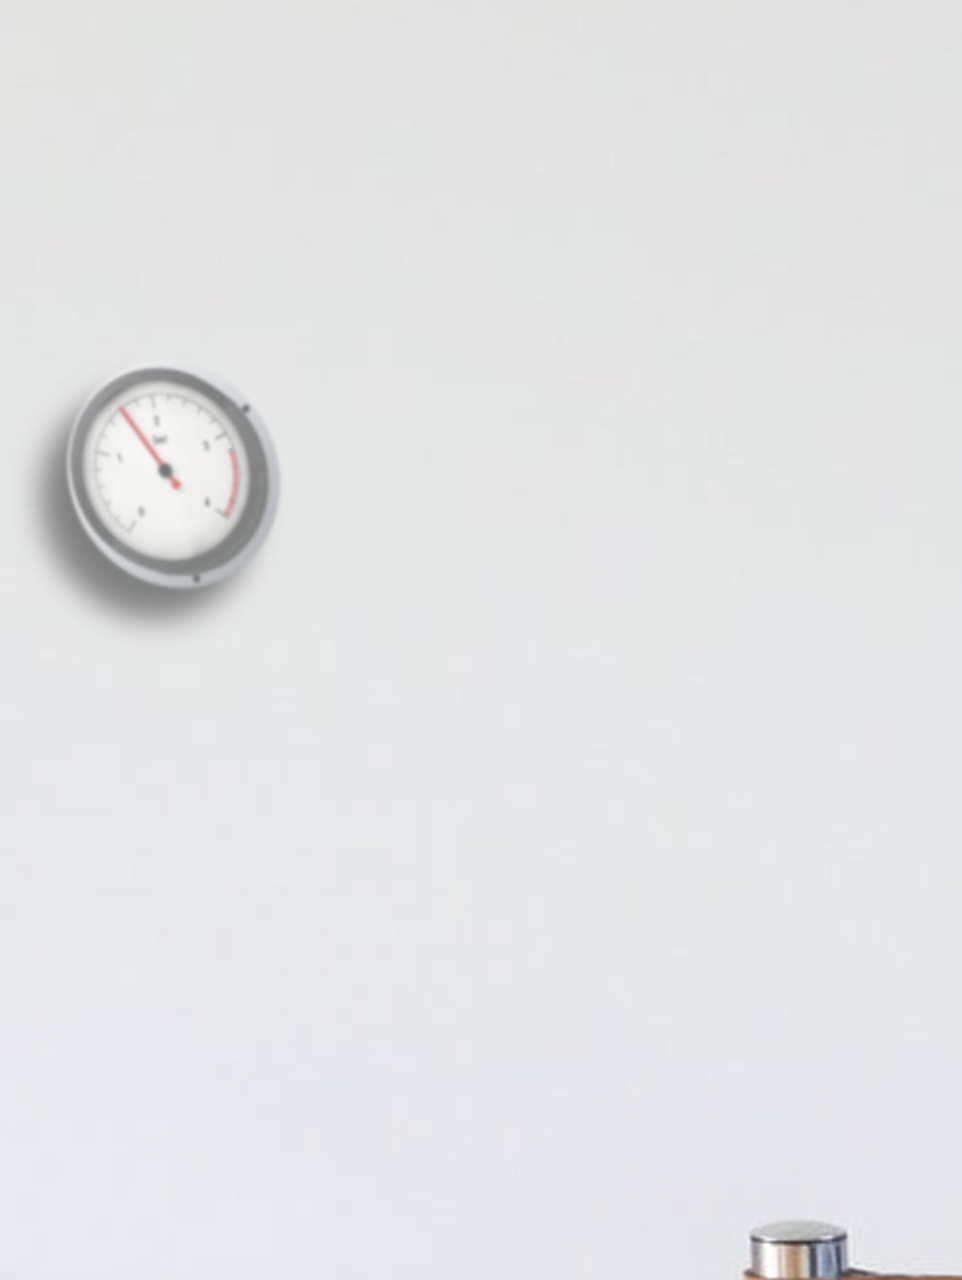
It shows 1.6 bar
